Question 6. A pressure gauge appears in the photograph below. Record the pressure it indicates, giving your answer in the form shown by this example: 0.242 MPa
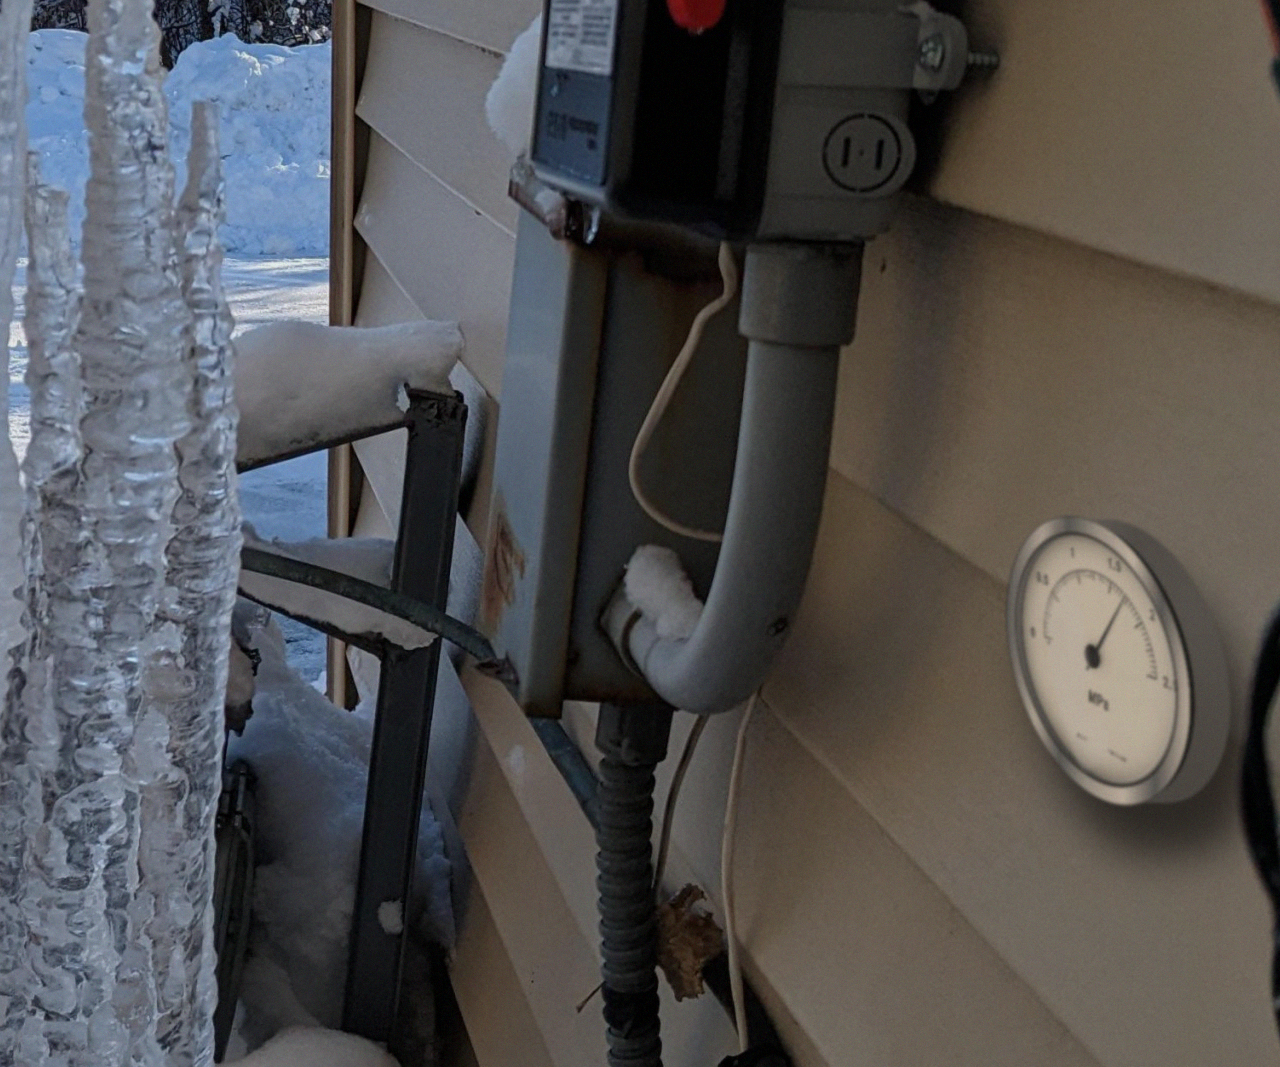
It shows 1.75 MPa
